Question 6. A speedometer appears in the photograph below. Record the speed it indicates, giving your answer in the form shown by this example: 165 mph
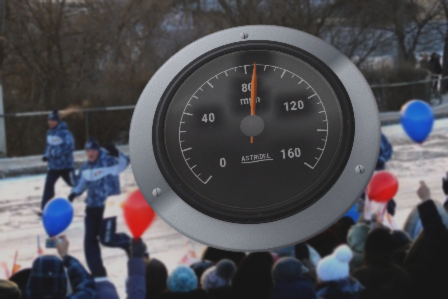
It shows 85 mph
